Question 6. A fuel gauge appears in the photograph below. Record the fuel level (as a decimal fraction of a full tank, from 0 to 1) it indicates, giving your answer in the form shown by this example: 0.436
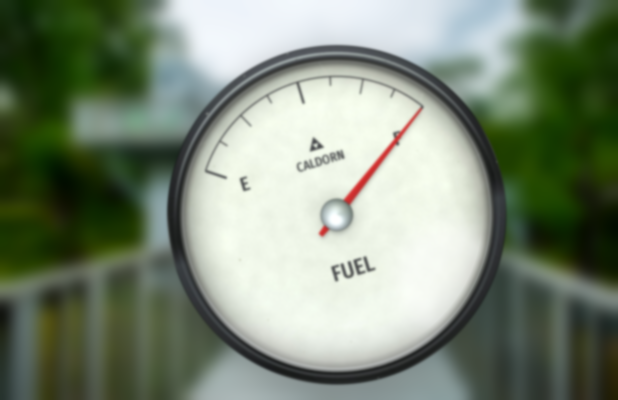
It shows 1
